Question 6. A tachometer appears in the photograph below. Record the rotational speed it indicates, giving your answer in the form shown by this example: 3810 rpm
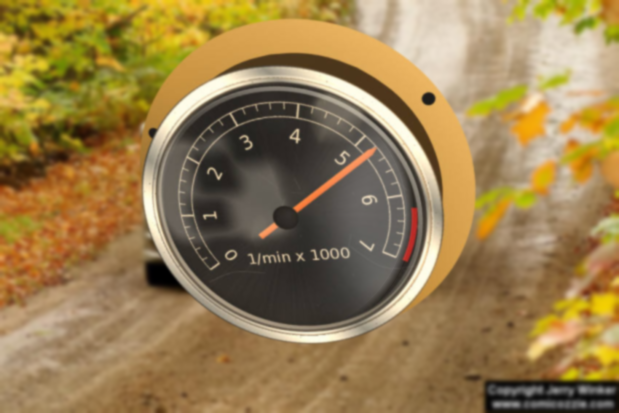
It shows 5200 rpm
